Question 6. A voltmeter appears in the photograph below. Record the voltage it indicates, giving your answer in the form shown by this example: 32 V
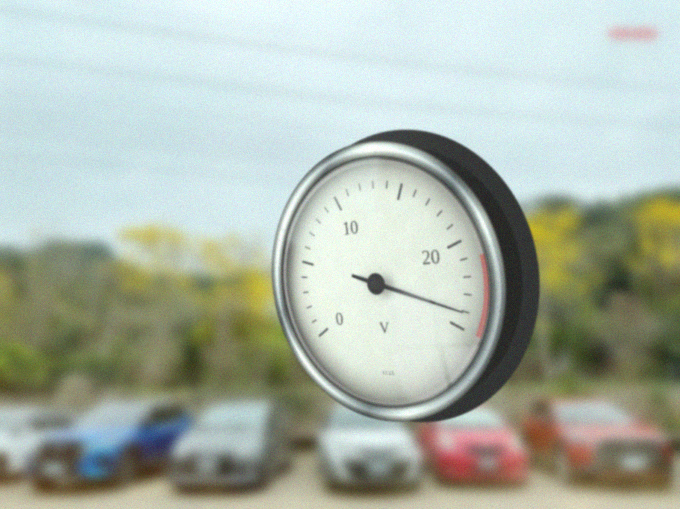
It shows 24 V
